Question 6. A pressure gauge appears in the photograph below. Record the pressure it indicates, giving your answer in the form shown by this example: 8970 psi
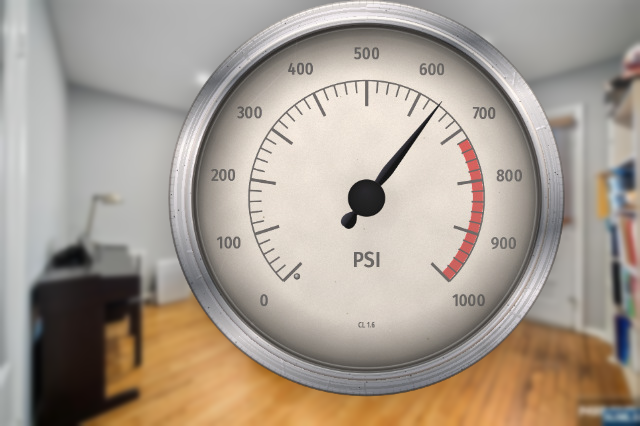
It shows 640 psi
